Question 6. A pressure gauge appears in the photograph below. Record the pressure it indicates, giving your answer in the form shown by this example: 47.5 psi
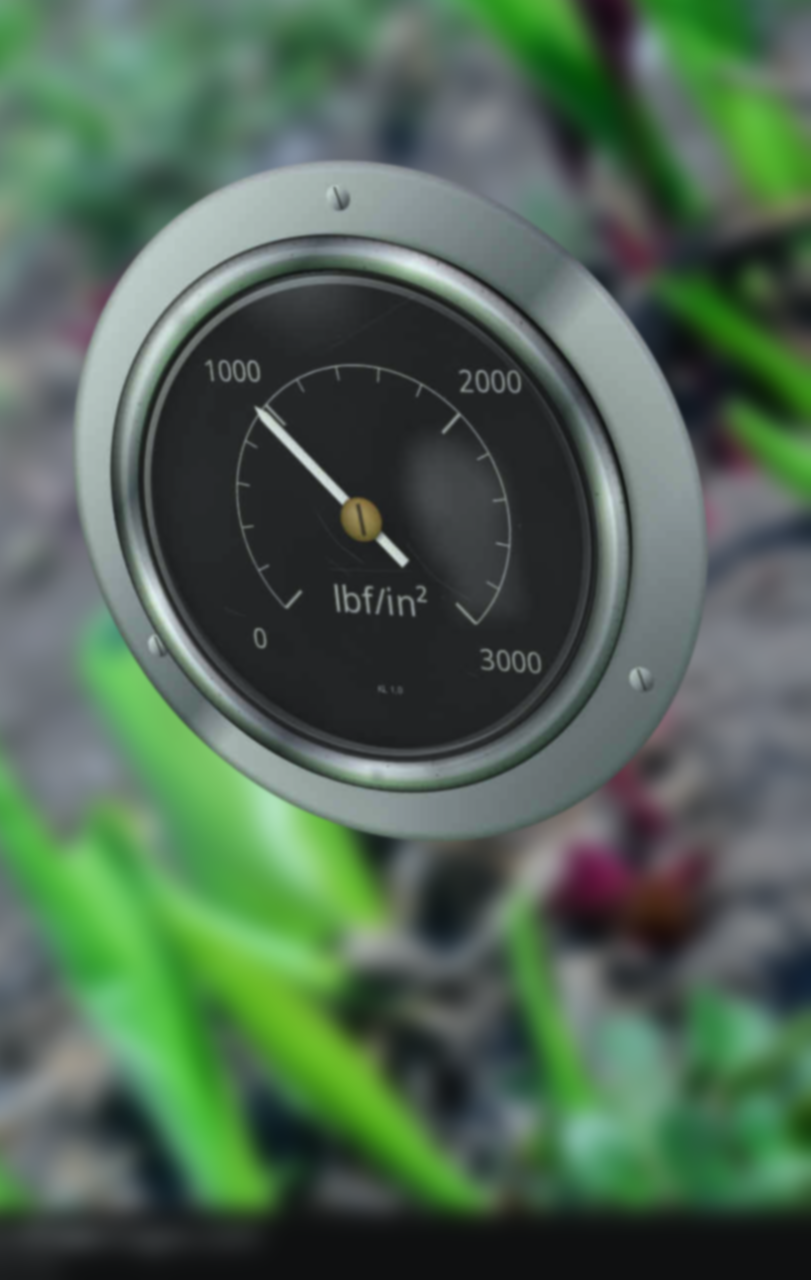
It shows 1000 psi
